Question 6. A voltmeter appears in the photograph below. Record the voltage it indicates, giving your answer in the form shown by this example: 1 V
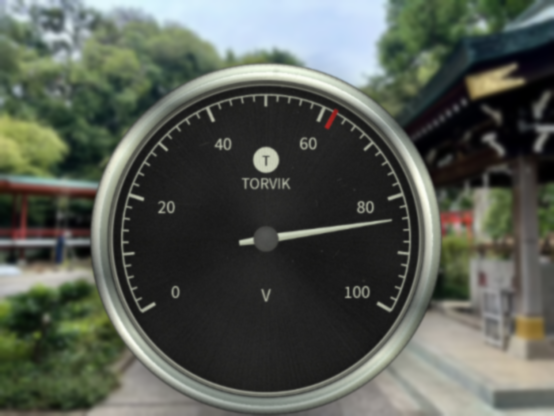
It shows 84 V
